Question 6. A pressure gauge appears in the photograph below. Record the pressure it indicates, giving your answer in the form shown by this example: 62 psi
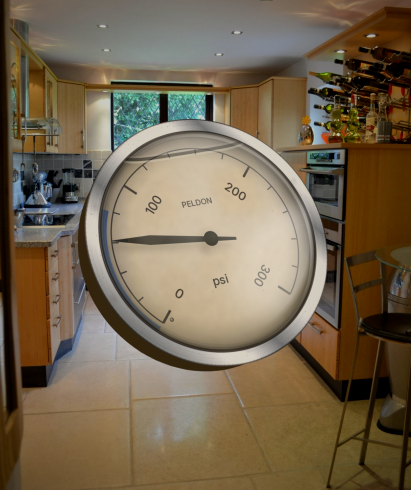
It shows 60 psi
